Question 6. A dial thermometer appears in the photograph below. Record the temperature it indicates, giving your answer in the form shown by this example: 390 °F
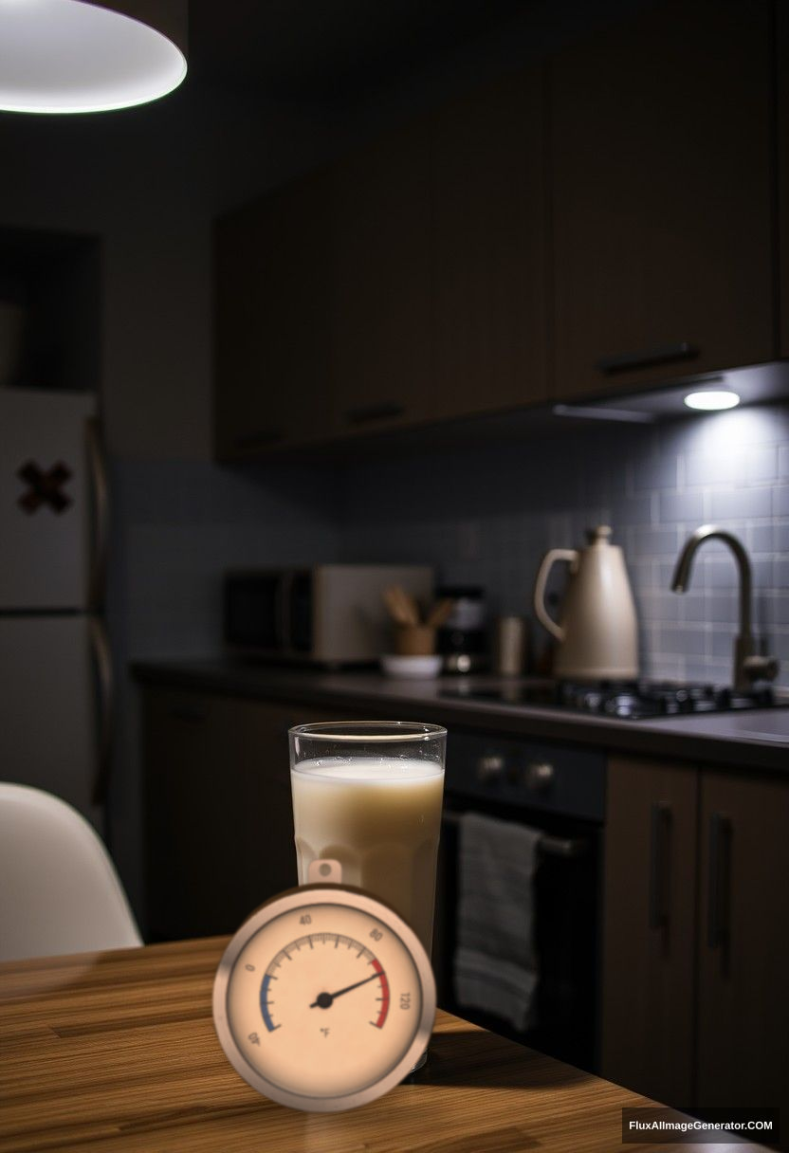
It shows 100 °F
